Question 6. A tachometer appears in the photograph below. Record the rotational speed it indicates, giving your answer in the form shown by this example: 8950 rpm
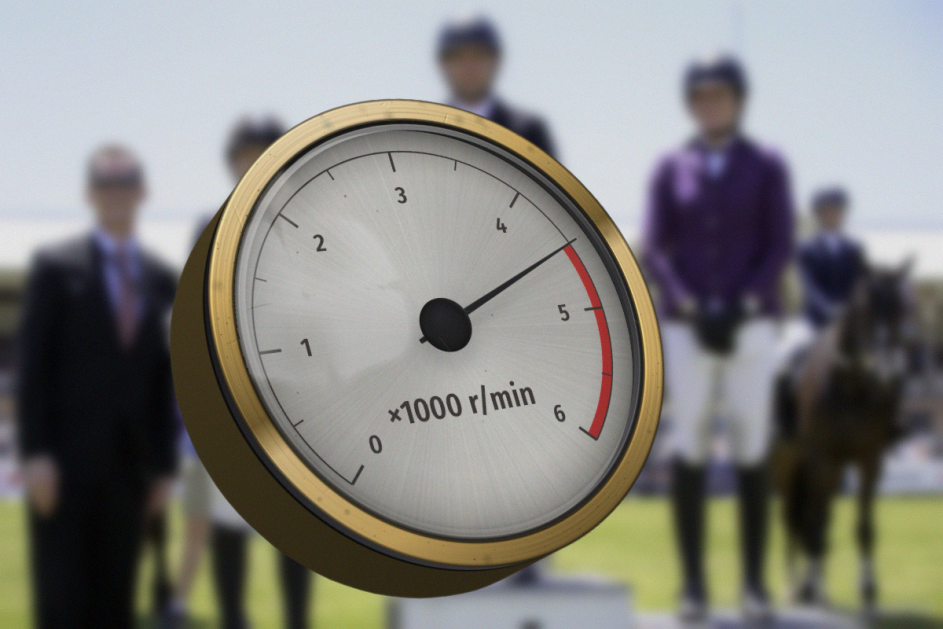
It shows 4500 rpm
